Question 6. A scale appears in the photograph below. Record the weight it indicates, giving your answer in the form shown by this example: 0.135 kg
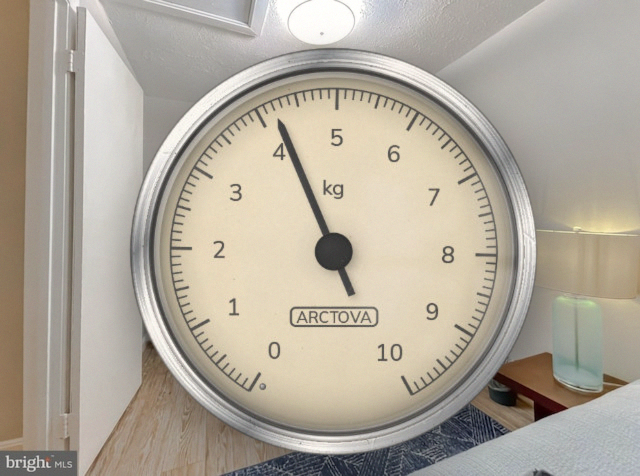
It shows 4.2 kg
